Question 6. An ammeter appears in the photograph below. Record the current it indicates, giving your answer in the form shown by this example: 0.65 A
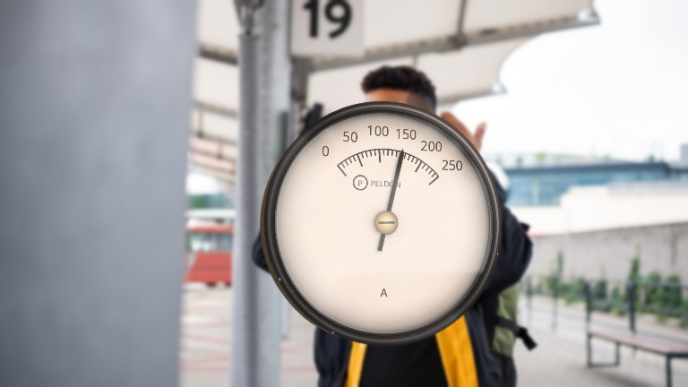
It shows 150 A
